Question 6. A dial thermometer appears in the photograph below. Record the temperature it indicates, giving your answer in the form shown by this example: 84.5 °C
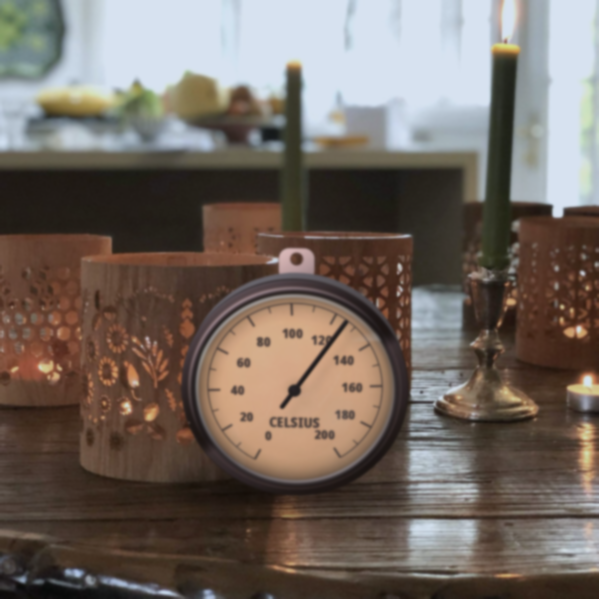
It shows 125 °C
